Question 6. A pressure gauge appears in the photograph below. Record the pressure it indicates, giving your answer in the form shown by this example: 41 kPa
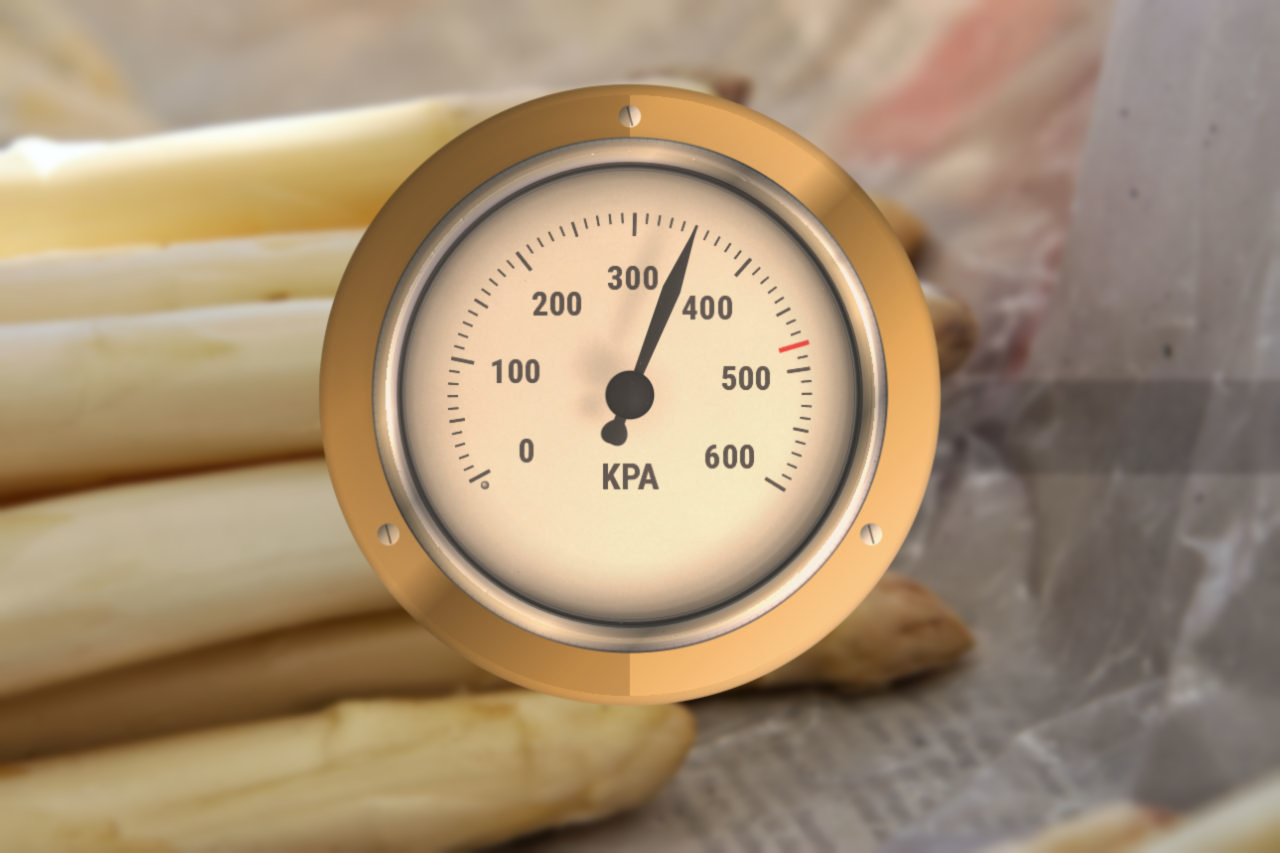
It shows 350 kPa
